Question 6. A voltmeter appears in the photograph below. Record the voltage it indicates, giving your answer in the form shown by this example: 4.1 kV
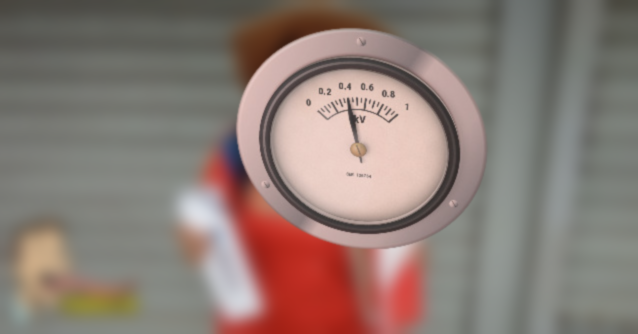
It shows 0.4 kV
